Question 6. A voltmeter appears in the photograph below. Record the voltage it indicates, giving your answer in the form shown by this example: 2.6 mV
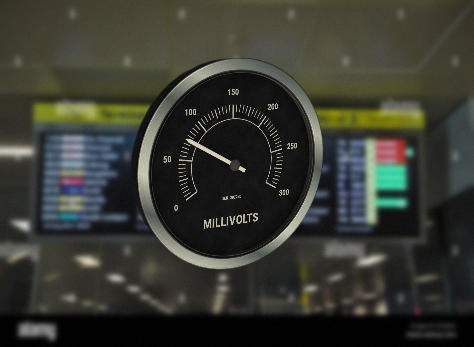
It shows 75 mV
